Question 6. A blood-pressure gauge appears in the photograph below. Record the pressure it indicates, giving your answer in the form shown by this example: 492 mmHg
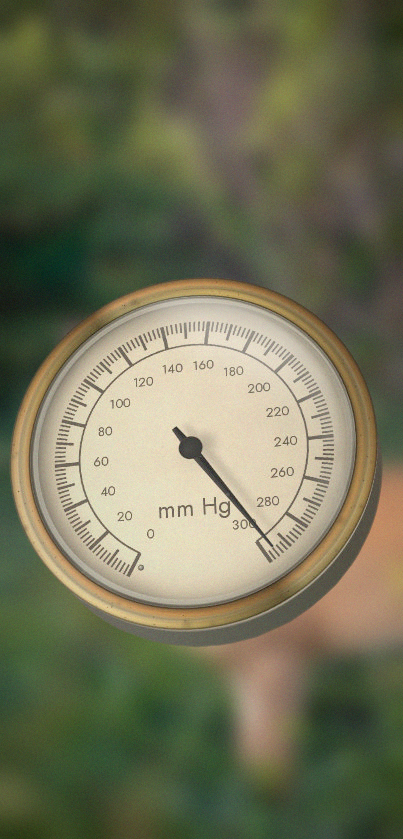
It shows 296 mmHg
